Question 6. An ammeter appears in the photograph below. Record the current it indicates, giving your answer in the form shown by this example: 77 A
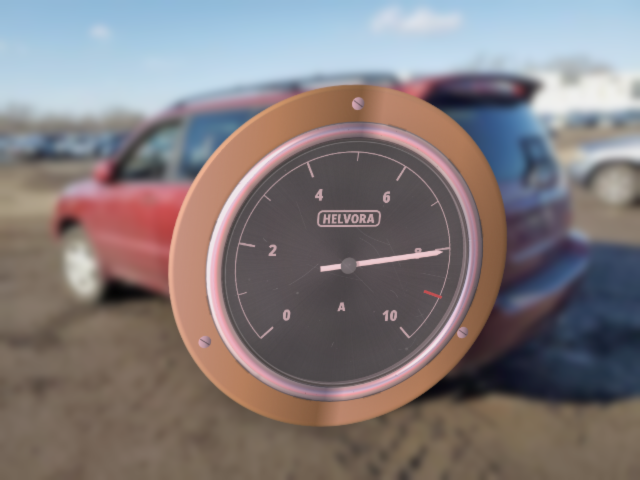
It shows 8 A
